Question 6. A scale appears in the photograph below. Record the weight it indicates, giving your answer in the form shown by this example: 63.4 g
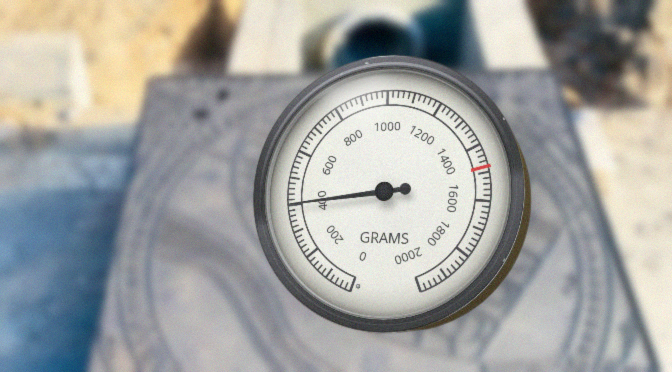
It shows 400 g
